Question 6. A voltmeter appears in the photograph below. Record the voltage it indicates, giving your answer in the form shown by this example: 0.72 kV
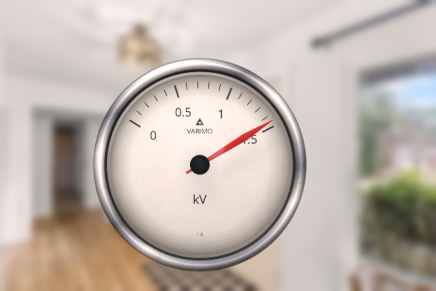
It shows 1.45 kV
